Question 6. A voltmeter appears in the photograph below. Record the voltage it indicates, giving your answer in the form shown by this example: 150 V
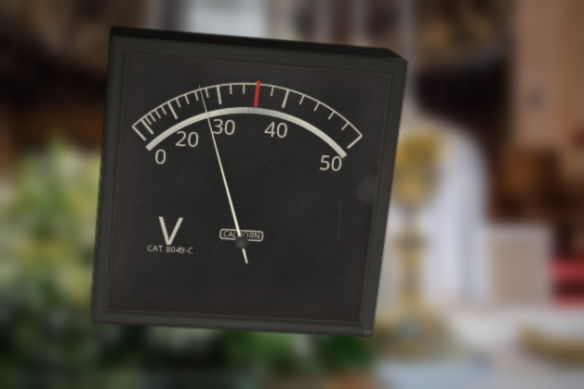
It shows 27 V
